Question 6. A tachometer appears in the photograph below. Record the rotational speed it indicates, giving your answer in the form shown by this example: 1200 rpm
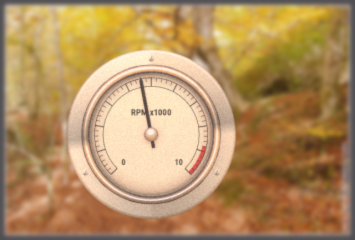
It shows 4600 rpm
